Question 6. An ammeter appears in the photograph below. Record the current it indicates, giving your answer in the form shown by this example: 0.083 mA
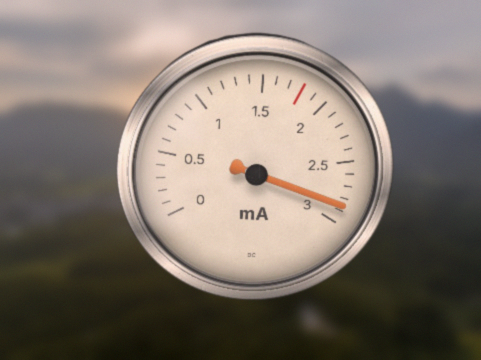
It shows 2.85 mA
